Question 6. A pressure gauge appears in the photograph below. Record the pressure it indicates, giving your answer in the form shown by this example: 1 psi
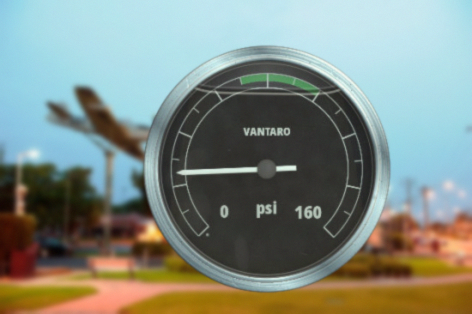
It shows 25 psi
